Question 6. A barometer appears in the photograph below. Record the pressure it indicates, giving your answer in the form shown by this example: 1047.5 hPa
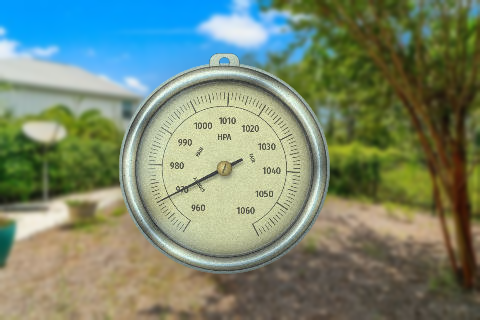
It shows 970 hPa
